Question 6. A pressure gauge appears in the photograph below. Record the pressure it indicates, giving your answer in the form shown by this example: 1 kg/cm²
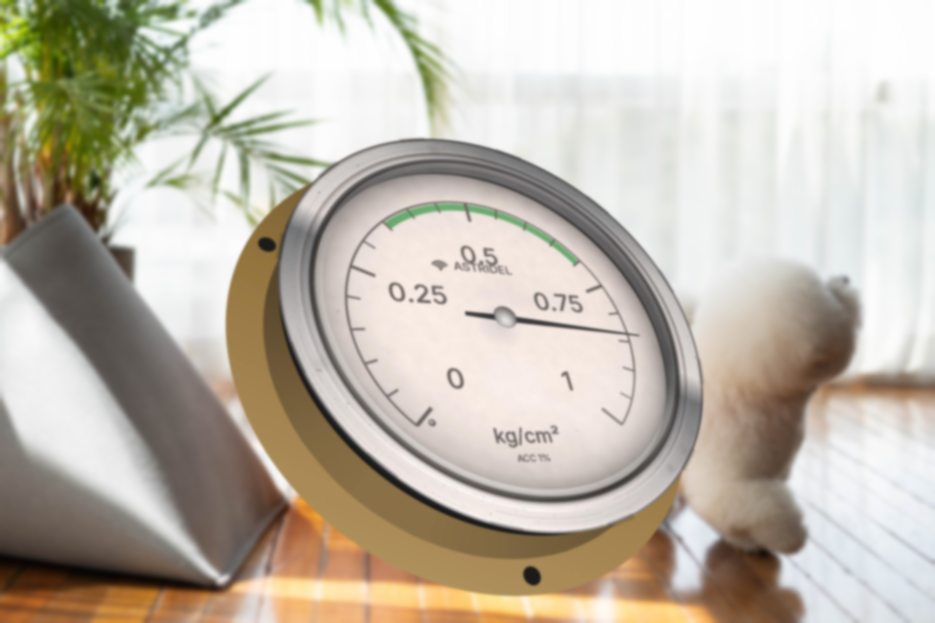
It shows 0.85 kg/cm²
